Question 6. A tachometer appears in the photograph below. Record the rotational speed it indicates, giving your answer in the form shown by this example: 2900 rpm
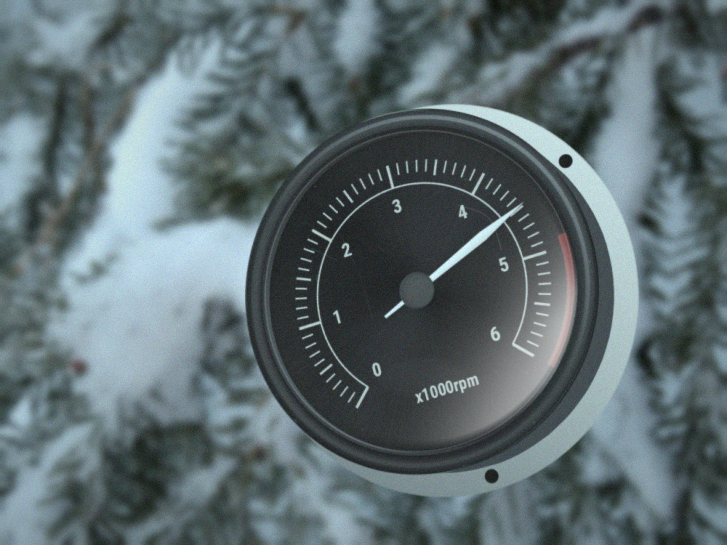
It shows 4500 rpm
